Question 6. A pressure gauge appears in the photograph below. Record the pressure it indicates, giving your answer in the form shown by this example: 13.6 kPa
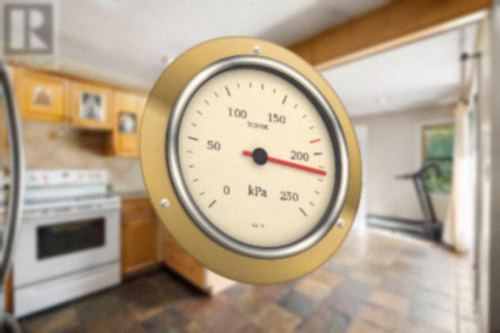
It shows 215 kPa
